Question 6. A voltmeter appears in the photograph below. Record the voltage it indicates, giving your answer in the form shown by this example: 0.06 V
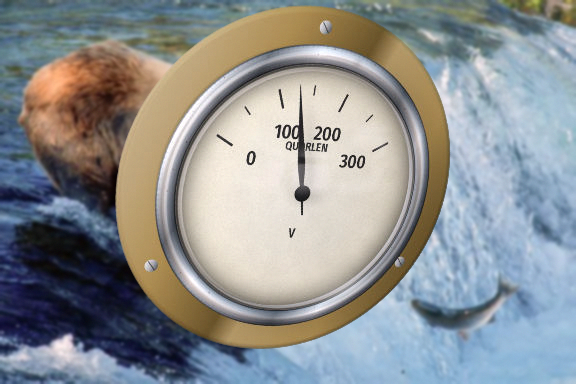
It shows 125 V
